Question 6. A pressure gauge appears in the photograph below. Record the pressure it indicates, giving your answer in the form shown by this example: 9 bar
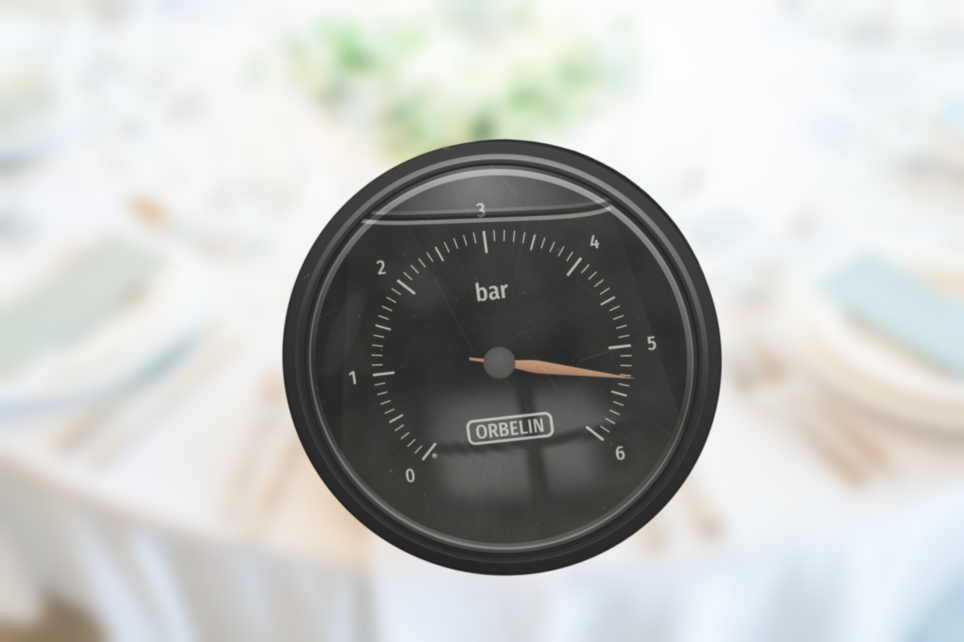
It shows 5.3 bar
